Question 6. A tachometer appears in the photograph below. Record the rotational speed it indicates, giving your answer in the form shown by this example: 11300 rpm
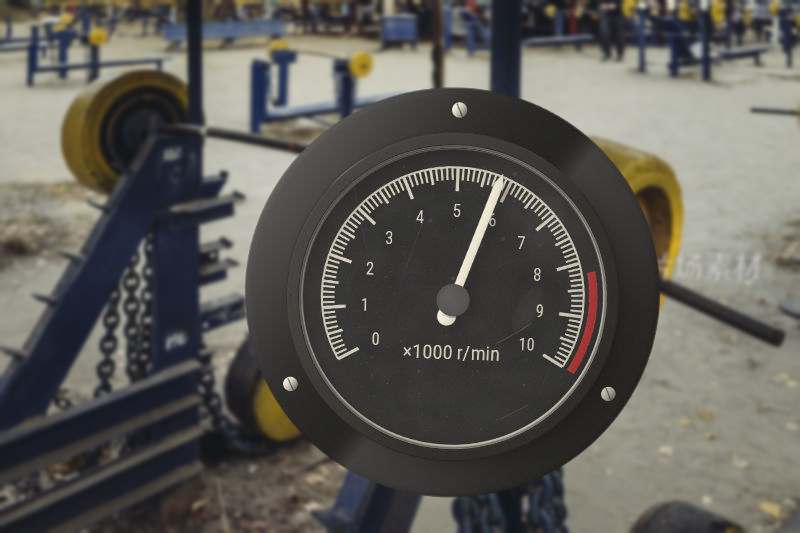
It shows 5800 rpm
